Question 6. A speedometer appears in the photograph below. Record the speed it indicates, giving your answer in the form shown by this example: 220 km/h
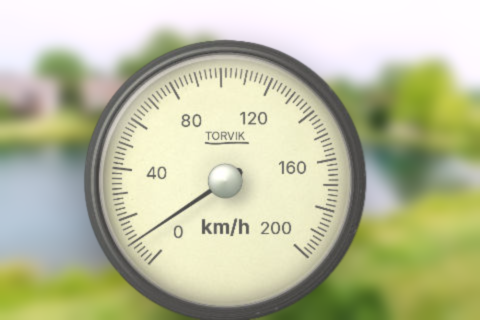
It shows 10 km/h
